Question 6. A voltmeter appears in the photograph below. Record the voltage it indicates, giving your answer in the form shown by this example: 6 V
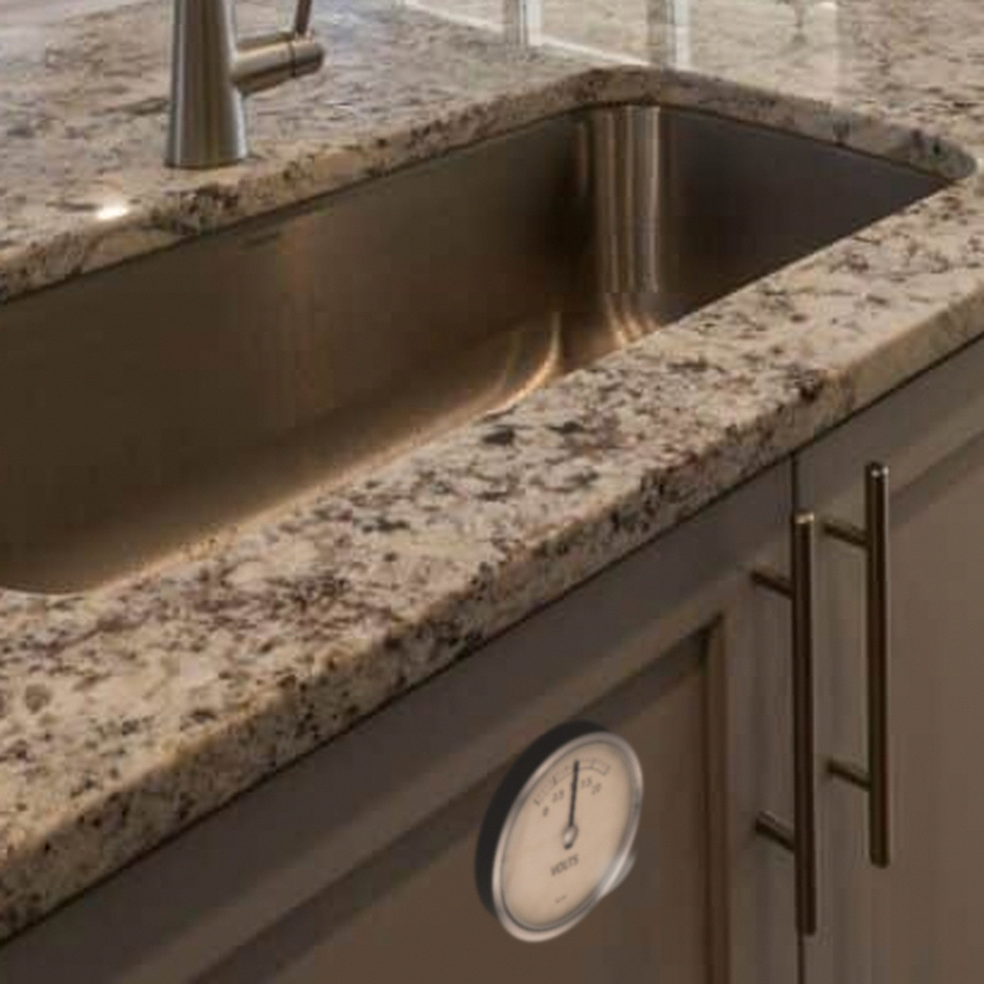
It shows 5 V
